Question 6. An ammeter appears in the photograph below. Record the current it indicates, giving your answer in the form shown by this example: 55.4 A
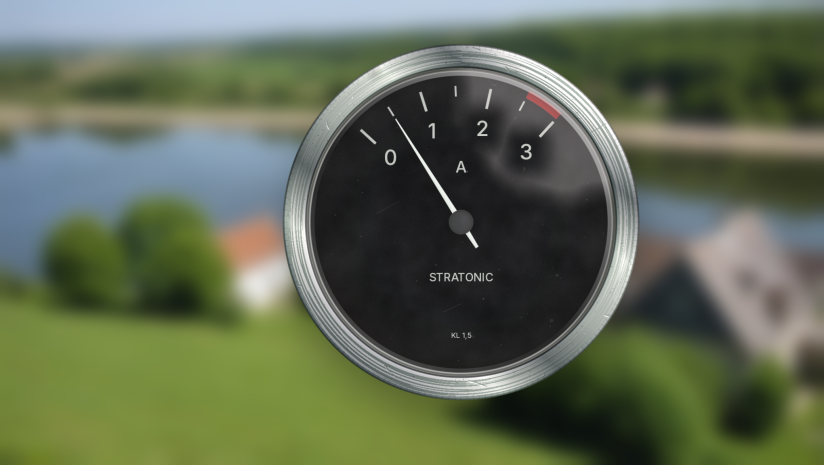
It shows 0.5 A
